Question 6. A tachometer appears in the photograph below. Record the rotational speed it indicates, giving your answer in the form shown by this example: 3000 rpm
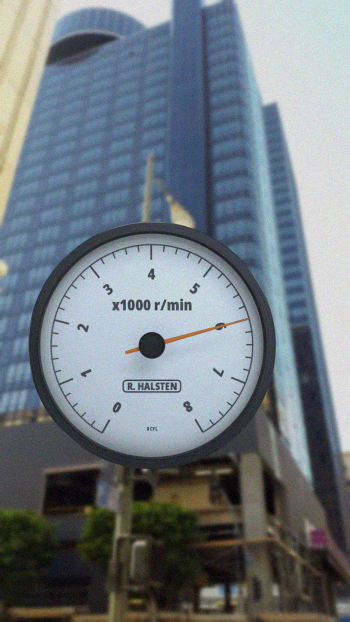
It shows 6000 rpm
